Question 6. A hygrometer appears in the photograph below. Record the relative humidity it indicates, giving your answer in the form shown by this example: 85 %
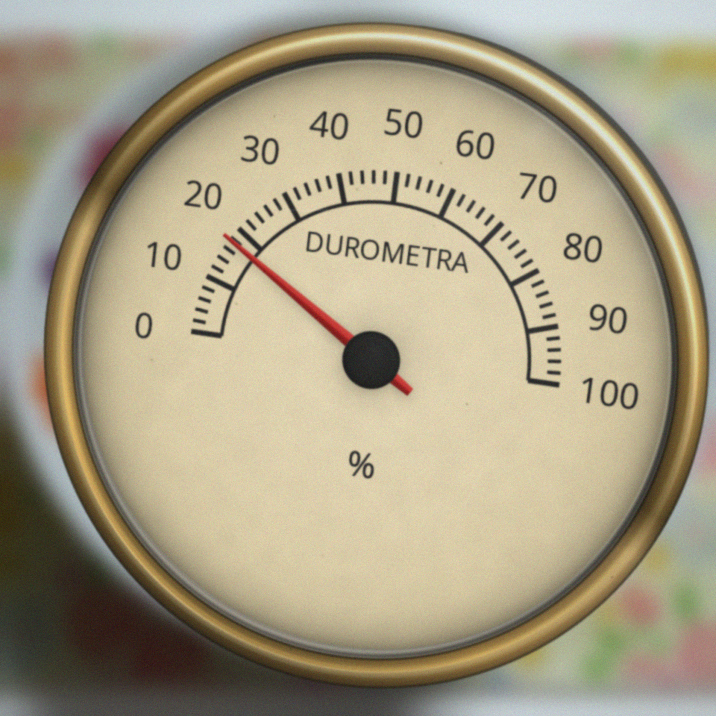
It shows 18 %
